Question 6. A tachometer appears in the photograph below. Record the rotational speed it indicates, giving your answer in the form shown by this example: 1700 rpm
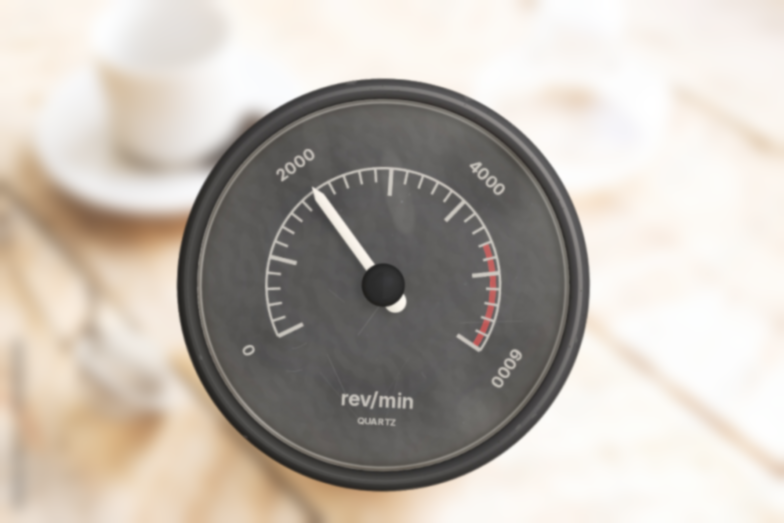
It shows 2000 rpm
